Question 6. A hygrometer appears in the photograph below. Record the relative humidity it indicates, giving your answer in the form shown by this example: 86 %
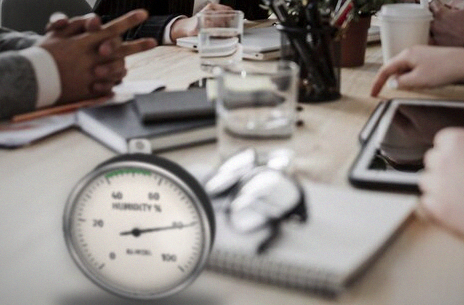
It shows 80 %
